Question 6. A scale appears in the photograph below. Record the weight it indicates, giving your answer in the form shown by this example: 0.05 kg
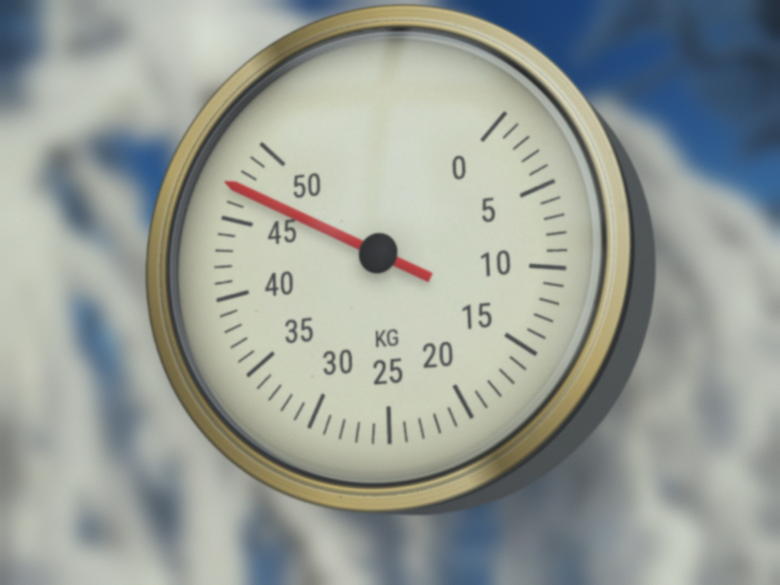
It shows 47 kg
